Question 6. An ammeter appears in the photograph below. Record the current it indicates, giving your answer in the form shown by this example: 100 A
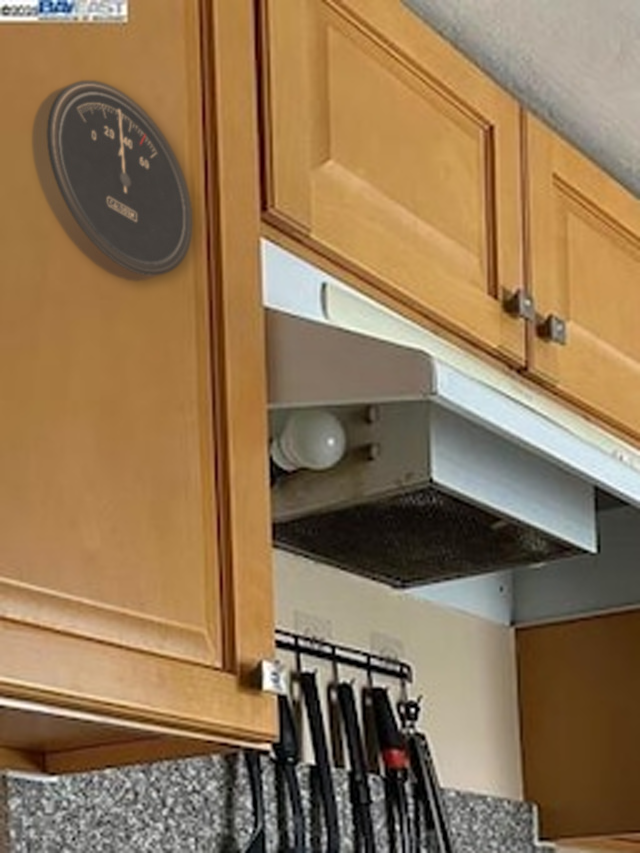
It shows 30 A
